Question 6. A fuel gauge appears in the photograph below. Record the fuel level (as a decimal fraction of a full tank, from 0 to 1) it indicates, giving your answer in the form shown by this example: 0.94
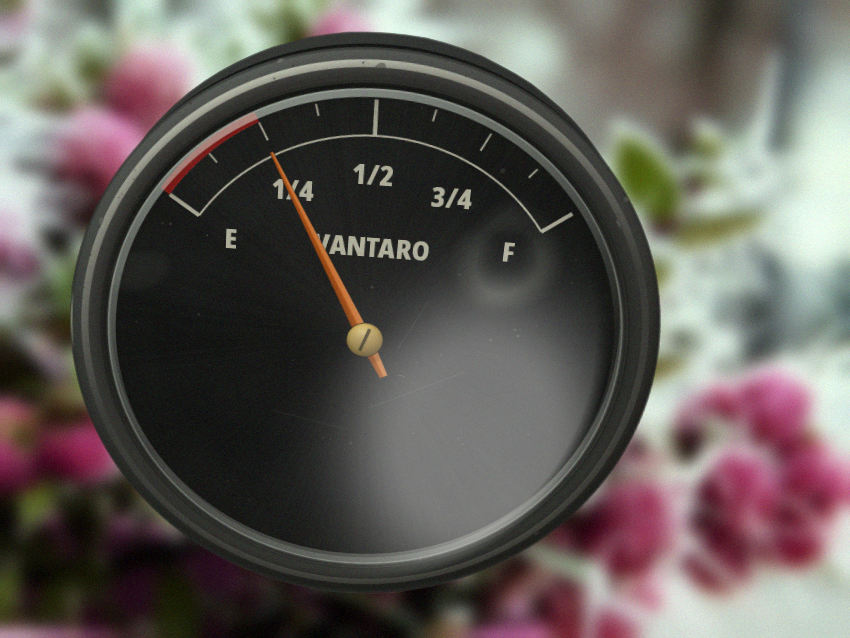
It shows 0.25
